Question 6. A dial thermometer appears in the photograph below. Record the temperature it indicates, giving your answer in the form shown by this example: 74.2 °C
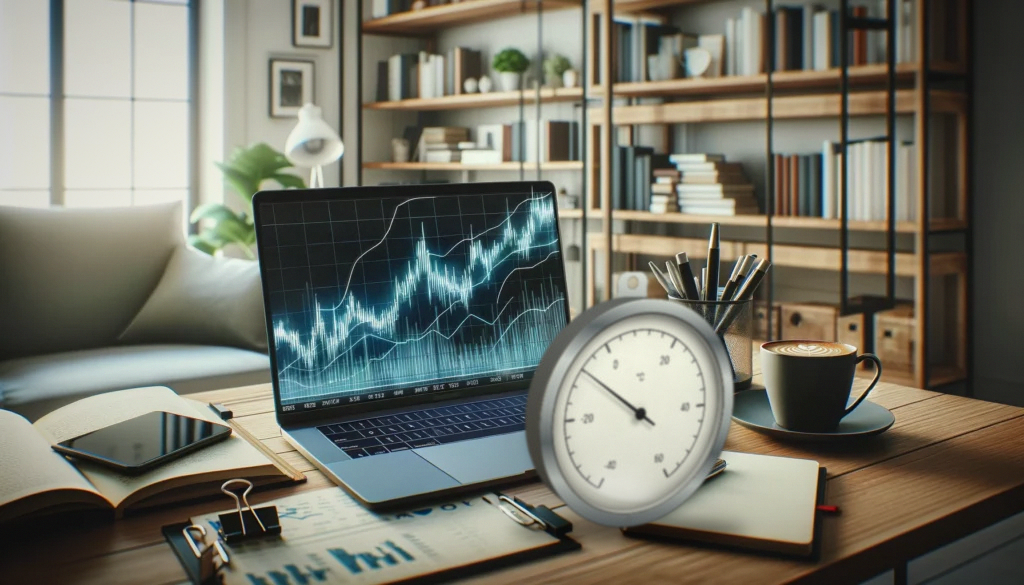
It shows -8 °C
